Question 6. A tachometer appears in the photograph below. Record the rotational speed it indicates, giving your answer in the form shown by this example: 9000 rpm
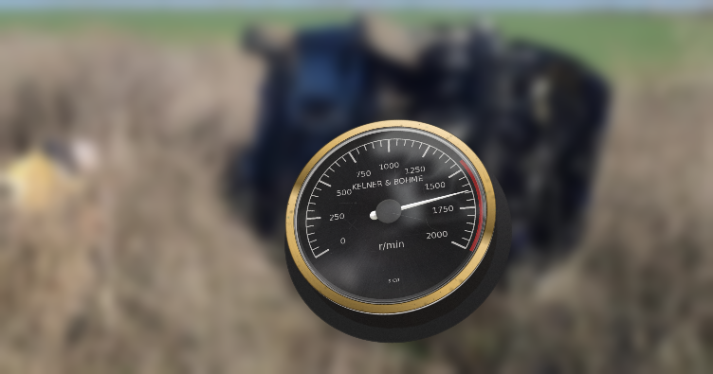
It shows 1650 rpm
